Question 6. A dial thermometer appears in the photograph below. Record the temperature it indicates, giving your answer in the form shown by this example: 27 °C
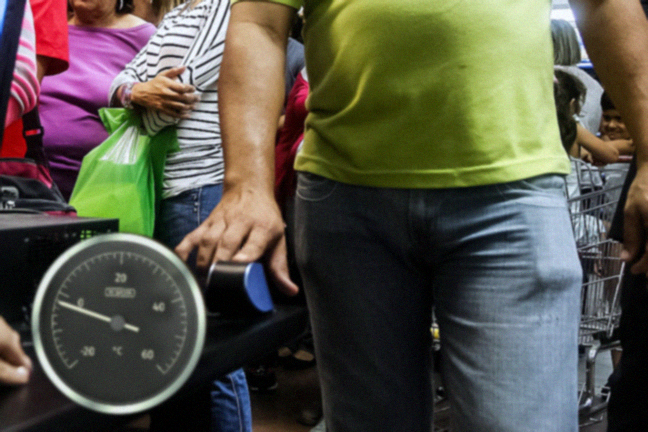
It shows -2 °C
